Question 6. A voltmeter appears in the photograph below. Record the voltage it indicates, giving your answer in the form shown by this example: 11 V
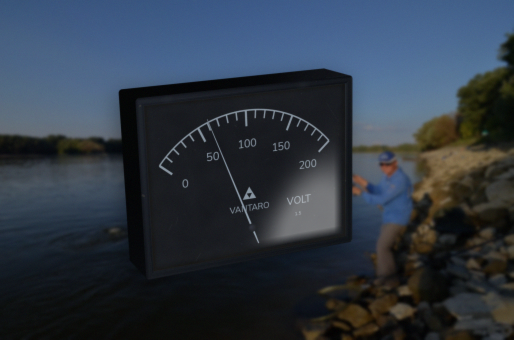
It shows 60 V
